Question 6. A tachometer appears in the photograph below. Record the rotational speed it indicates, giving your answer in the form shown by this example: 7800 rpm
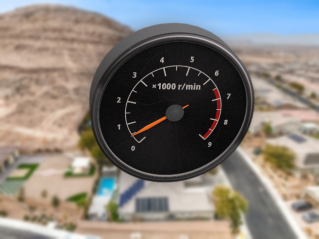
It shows 500 rpm
